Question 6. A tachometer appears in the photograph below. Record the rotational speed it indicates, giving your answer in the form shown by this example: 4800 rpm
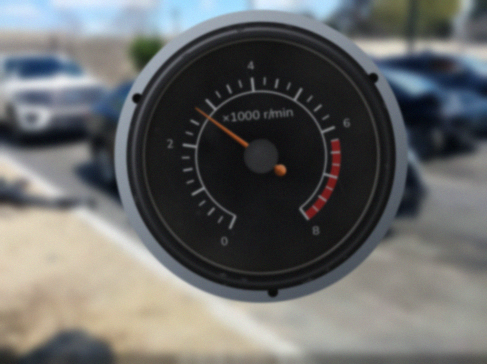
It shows 2750 rpm
